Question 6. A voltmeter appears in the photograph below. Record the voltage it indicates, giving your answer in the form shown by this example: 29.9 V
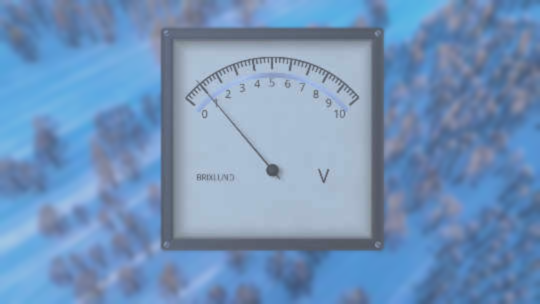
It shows 1 V
